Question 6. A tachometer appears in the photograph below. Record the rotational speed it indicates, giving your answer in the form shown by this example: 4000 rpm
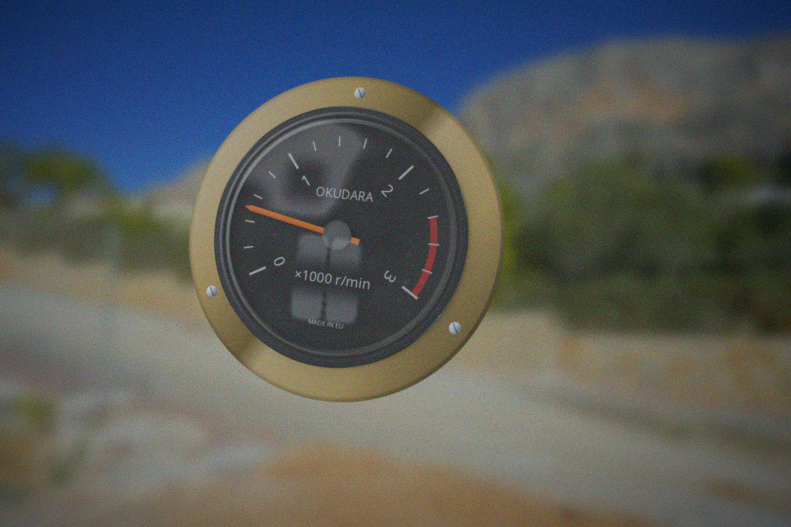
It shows 500 rpm
